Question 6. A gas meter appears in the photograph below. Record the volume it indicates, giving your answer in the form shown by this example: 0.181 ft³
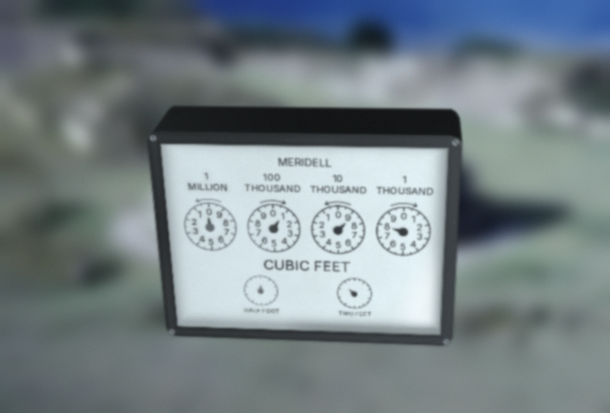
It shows 8800 ft³
